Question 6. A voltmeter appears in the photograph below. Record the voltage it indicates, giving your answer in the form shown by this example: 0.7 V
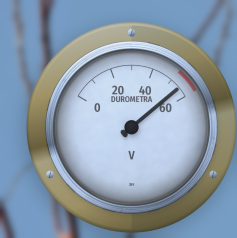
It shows 55 V
